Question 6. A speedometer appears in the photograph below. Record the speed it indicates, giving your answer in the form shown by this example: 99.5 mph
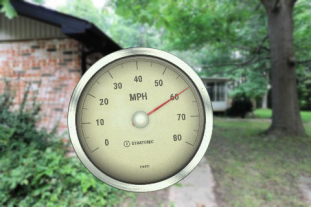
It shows 60 mph
